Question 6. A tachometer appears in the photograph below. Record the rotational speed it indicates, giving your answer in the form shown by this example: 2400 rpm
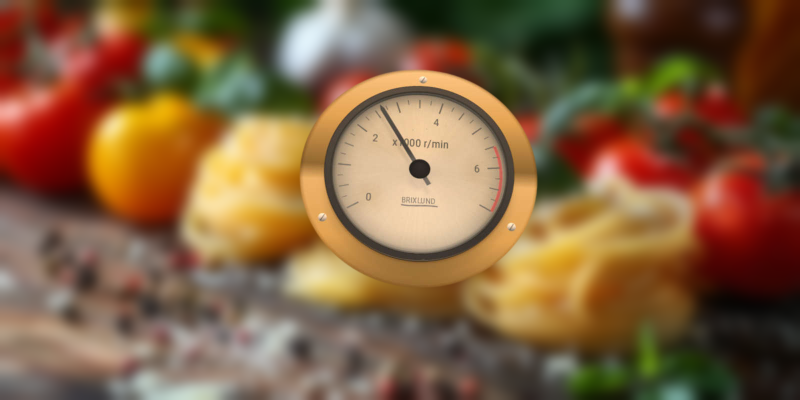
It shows 2625 rpm
